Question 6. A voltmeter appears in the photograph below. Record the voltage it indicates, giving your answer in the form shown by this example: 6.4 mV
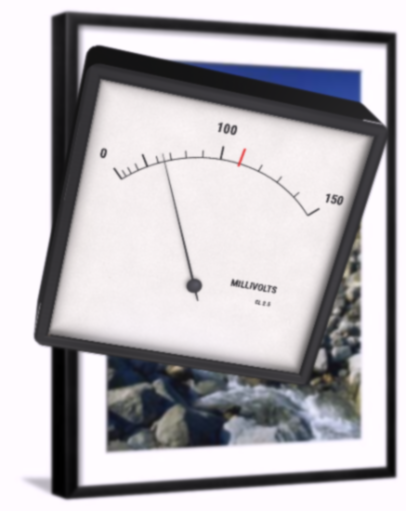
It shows 65 mV
